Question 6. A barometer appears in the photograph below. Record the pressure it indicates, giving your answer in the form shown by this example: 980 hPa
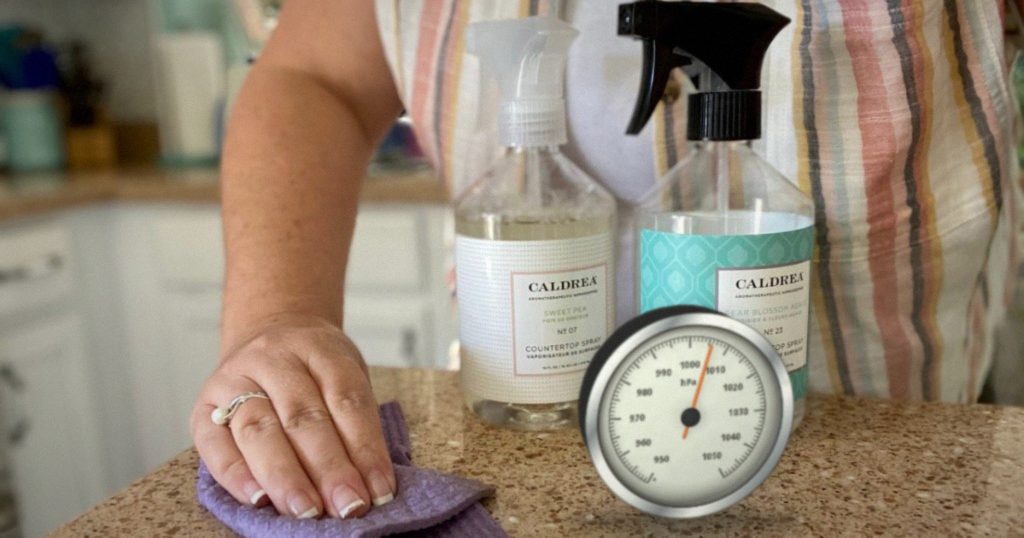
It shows 1005 hPa
